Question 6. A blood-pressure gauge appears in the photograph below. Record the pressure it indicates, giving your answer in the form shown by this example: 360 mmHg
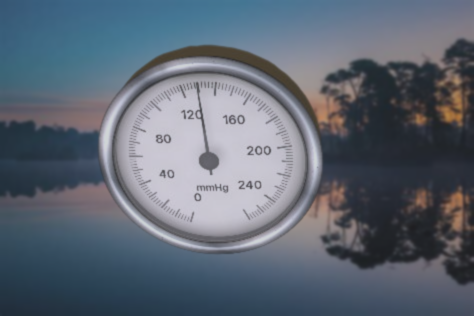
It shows 130 mmHg
